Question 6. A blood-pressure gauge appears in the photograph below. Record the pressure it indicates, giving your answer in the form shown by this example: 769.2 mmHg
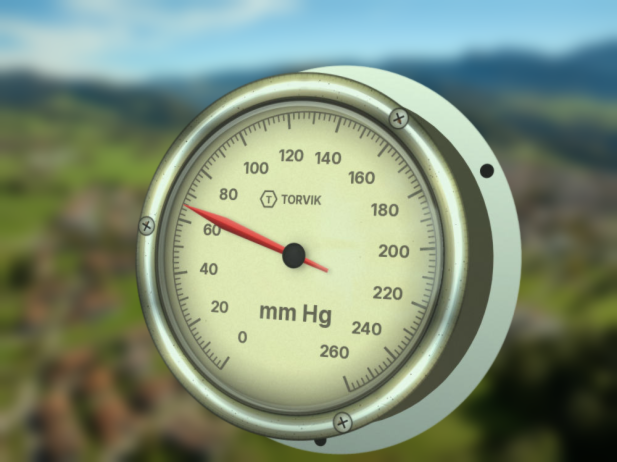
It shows 66 mmHg
